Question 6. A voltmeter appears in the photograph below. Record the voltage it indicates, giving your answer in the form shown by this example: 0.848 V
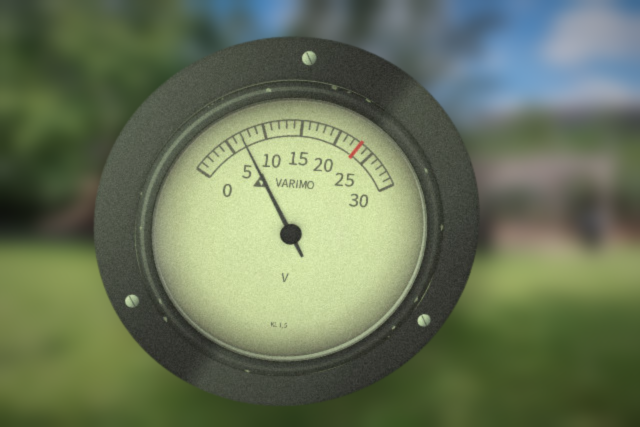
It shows 7 V
